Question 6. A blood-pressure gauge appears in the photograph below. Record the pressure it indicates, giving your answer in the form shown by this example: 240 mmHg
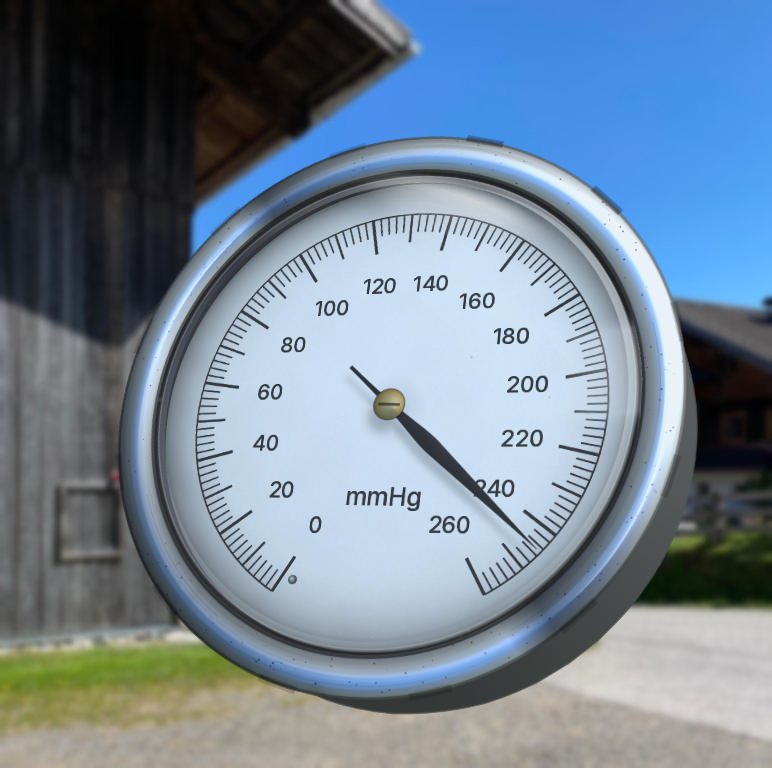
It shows 245 mmHg
